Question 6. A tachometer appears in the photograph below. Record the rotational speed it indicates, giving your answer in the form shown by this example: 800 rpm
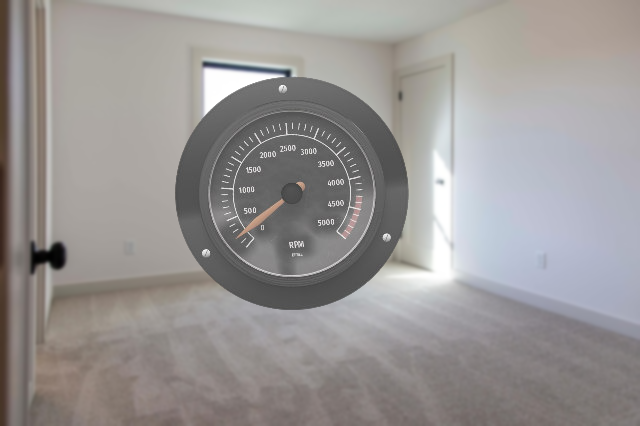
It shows 200 rpm
